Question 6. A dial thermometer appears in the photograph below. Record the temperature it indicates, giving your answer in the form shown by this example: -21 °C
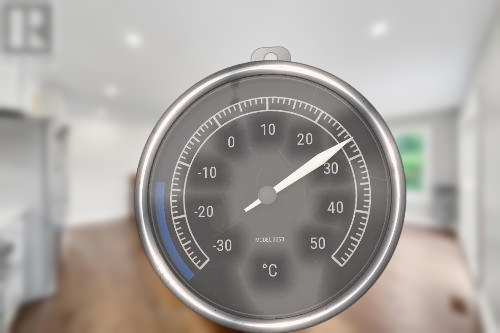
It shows 27 °C
